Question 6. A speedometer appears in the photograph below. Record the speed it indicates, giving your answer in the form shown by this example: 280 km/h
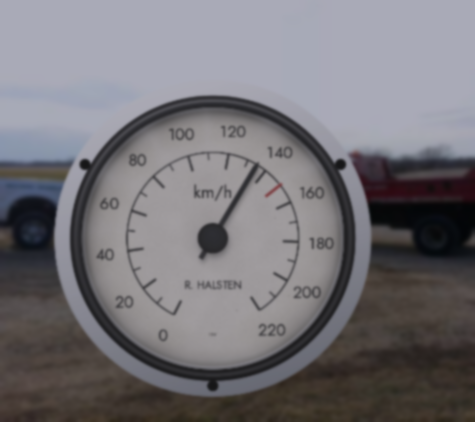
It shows 135 km/h
